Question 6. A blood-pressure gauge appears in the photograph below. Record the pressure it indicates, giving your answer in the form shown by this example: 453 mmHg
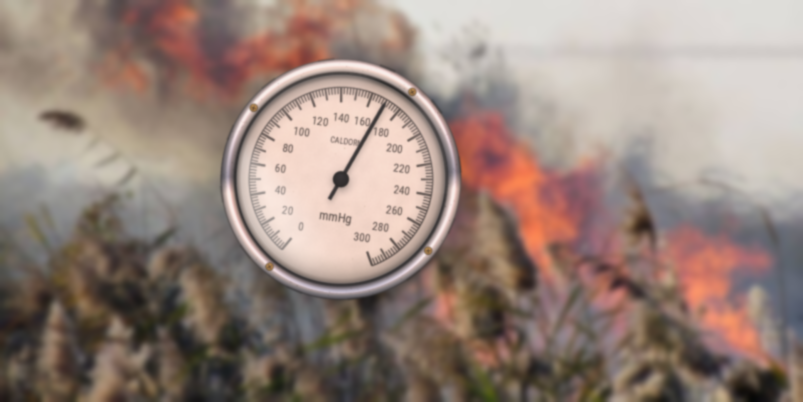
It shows 170 mmHg
